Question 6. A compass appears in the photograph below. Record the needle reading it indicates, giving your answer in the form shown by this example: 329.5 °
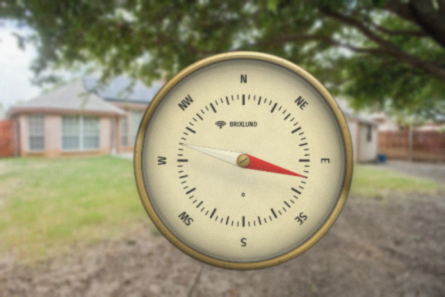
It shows 105 °
